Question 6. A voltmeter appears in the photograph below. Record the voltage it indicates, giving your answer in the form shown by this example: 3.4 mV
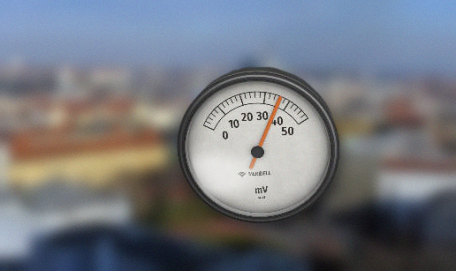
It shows 36 mV
